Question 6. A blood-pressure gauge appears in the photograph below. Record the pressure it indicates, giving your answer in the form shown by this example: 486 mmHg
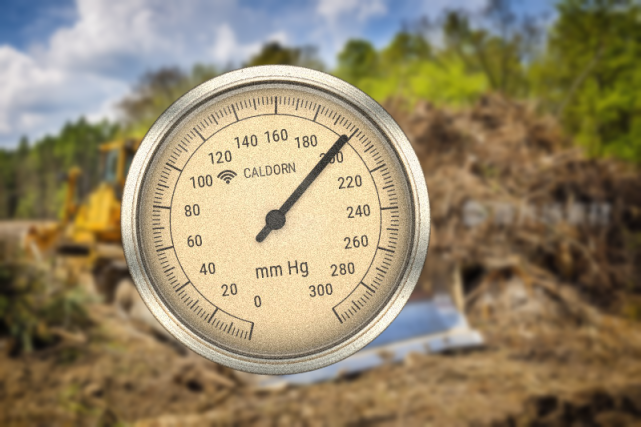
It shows 198 mmHg
